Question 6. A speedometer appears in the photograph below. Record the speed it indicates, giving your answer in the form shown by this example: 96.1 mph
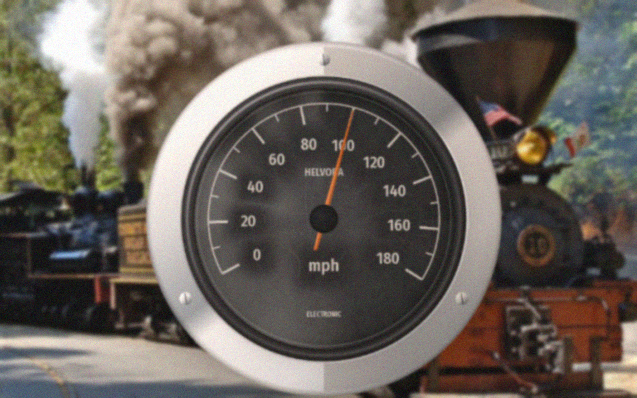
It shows 100 mph
